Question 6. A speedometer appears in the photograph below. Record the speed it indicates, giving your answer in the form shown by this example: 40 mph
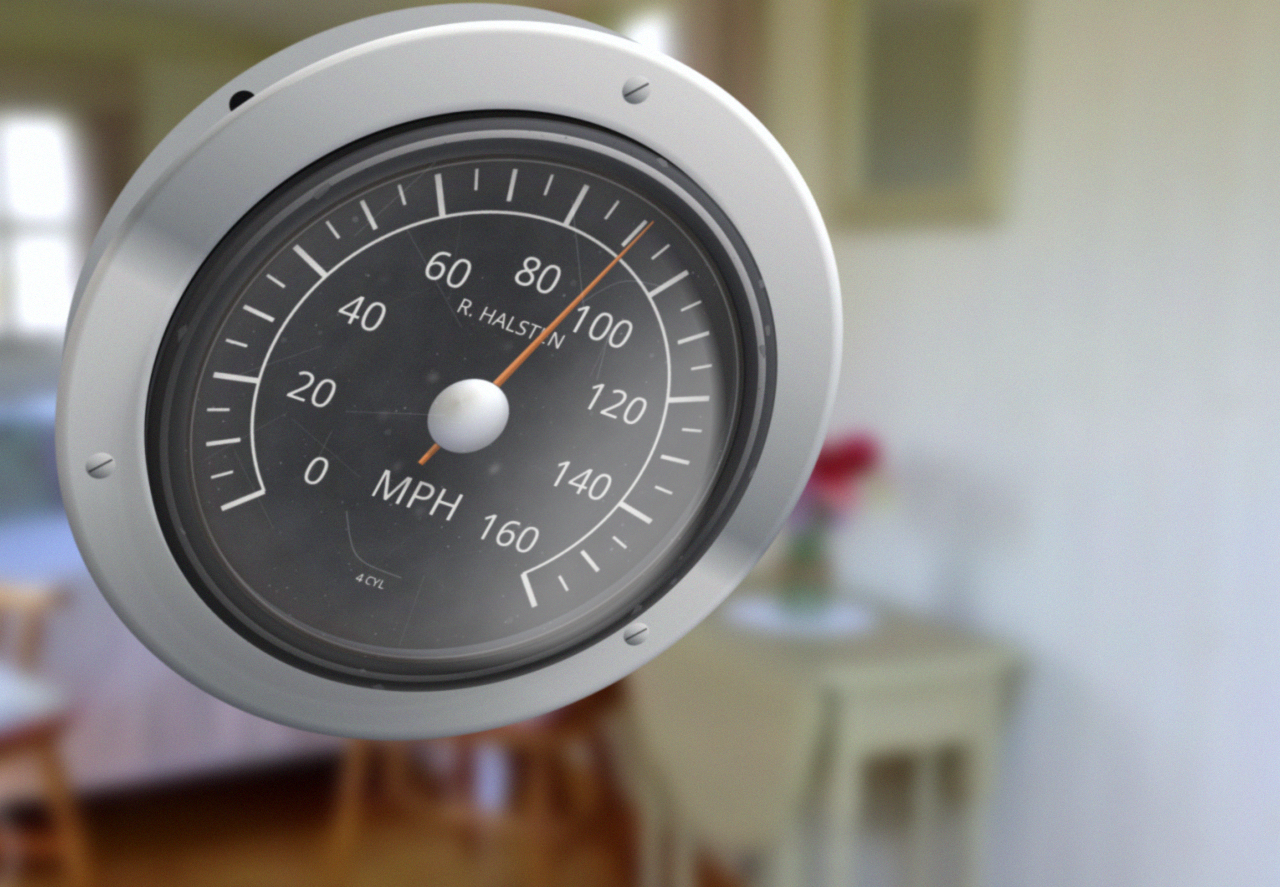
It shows 90 mph
